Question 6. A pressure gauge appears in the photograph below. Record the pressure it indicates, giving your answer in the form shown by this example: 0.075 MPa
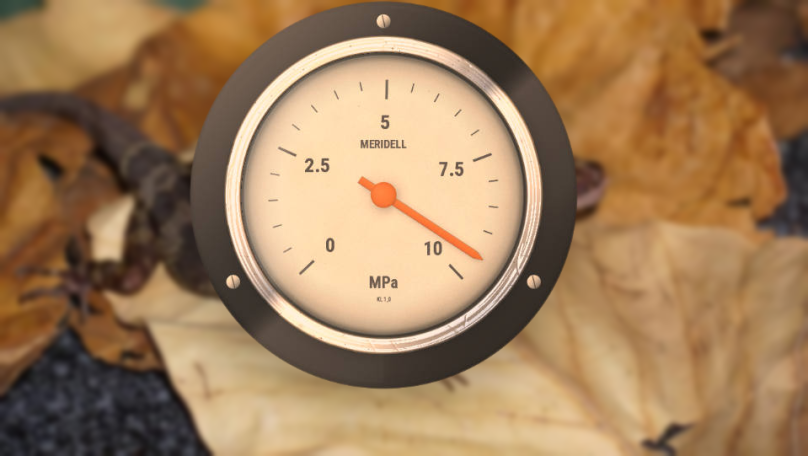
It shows 9.5 MPa
